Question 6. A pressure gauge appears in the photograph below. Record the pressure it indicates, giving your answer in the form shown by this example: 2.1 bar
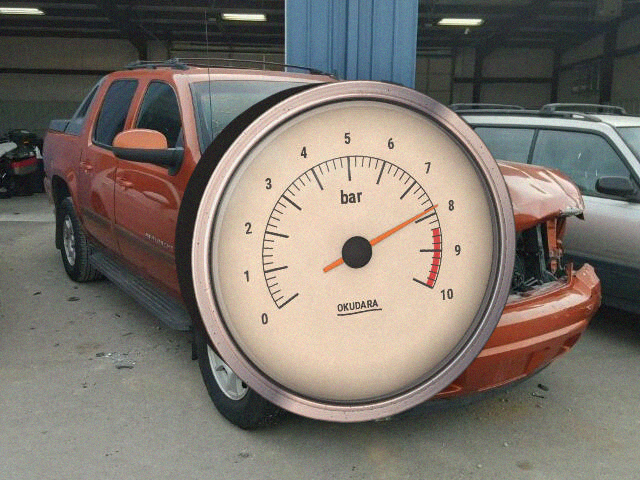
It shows 7.8 bar
